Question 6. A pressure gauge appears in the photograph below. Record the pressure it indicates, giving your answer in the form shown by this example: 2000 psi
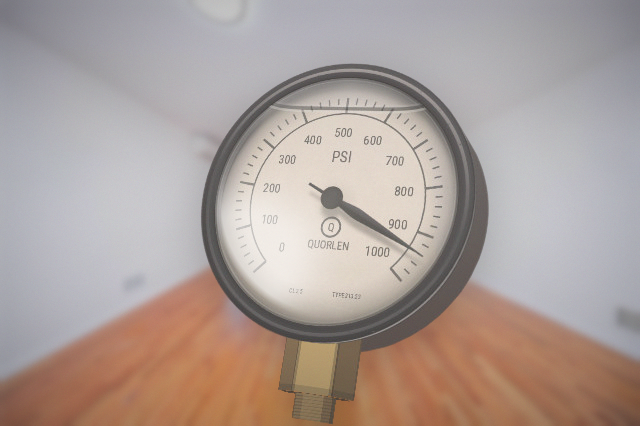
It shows 940 psi
